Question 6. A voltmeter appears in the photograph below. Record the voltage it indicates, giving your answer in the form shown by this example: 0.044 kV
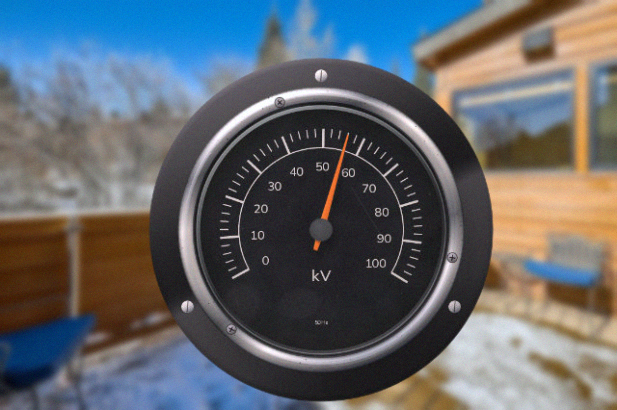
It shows 56 kV
